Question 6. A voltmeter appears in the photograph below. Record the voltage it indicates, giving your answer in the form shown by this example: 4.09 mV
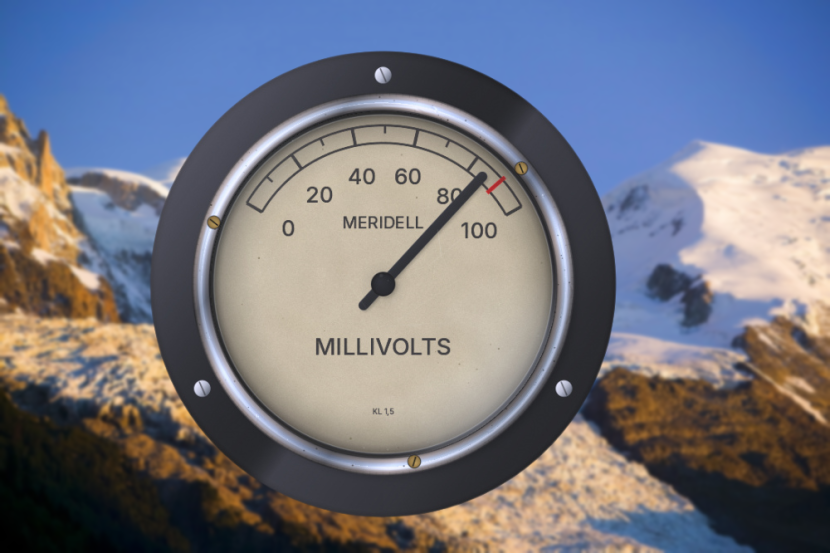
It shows 85 mV
